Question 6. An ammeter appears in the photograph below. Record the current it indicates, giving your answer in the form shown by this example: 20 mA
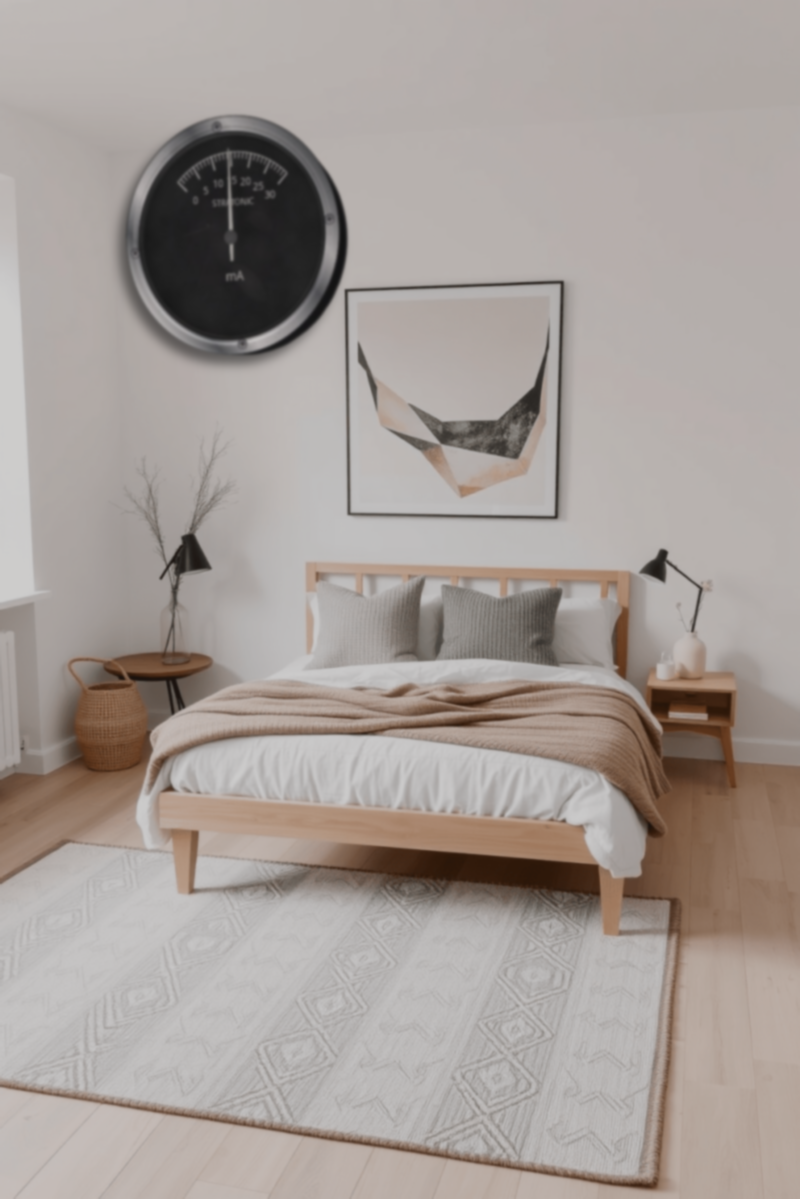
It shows 15 mA
